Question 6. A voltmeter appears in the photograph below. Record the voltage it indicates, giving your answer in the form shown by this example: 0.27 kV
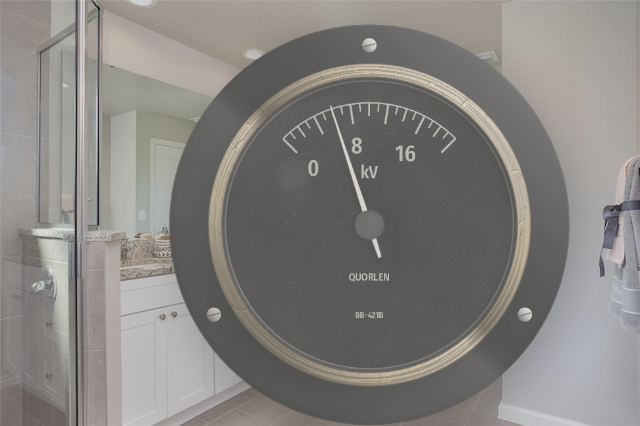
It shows 6 kV
